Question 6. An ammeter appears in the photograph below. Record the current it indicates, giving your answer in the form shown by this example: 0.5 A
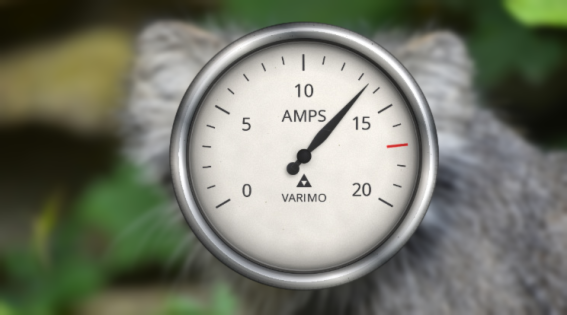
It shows 13.5 A
